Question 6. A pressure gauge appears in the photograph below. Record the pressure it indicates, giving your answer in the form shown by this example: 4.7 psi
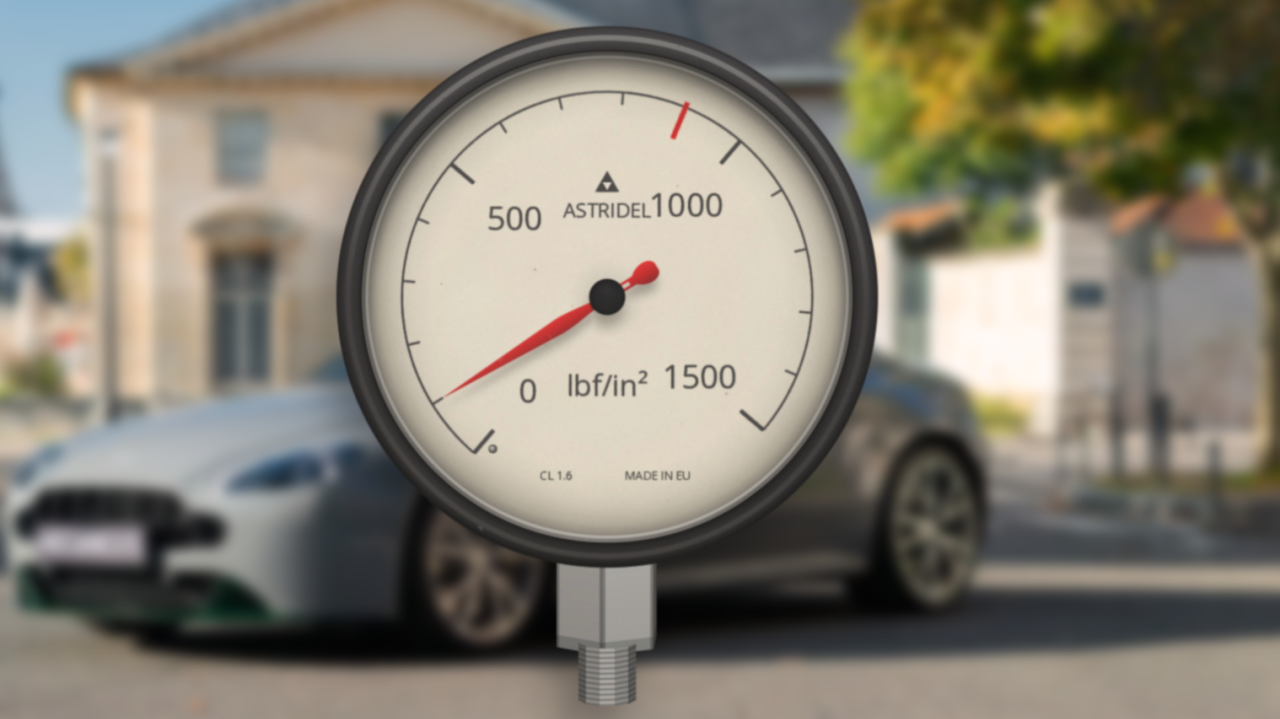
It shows 100 psi
